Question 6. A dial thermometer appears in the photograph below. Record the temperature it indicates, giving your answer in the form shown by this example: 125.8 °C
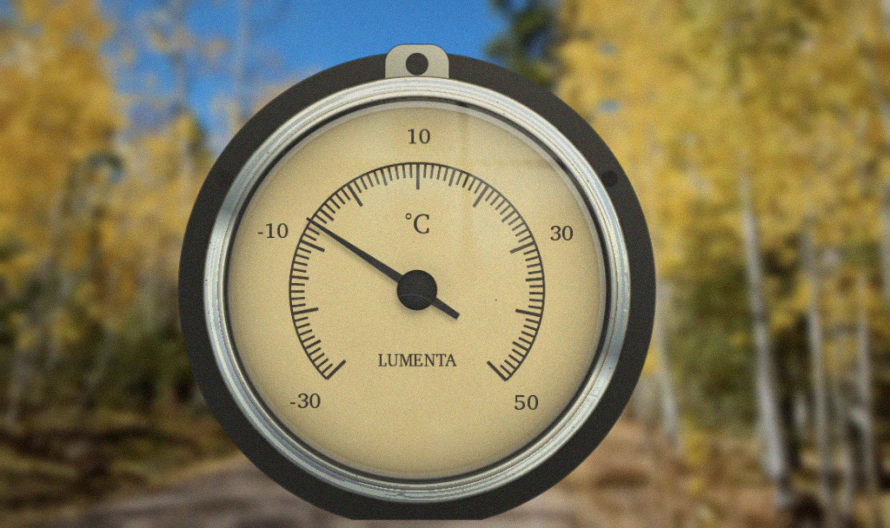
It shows -7 °C
